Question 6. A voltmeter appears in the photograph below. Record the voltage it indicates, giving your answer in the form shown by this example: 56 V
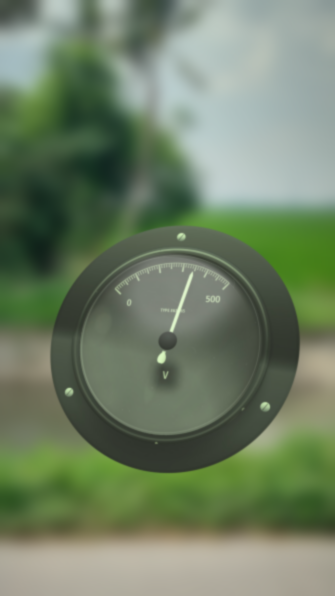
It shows 350 V
